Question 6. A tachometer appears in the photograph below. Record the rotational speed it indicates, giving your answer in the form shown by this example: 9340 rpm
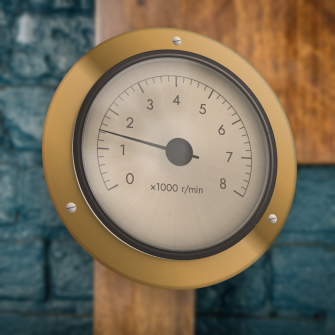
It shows 1400 rpm
